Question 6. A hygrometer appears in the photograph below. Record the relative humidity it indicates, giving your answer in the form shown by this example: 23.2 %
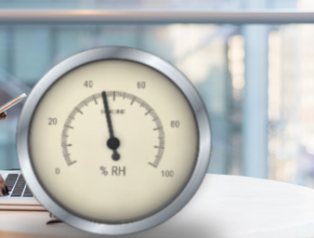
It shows 45 %
